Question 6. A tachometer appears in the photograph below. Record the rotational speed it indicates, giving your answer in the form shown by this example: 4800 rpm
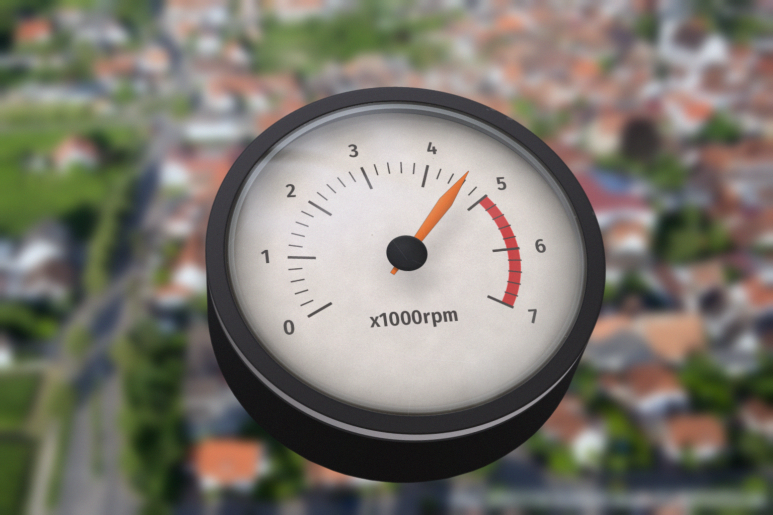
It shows 4600 rpm
